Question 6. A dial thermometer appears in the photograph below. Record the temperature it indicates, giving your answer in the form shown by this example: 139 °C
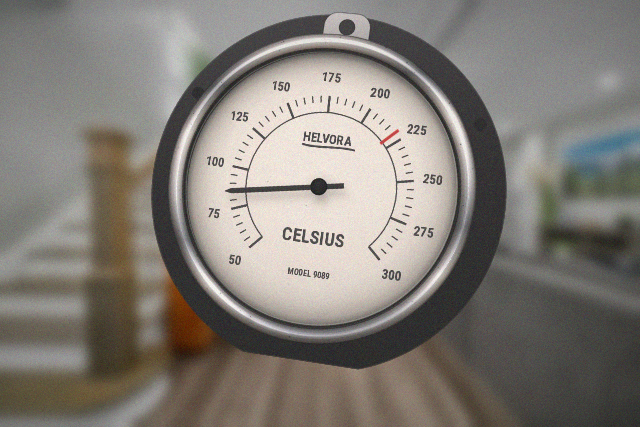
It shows 85 °C
